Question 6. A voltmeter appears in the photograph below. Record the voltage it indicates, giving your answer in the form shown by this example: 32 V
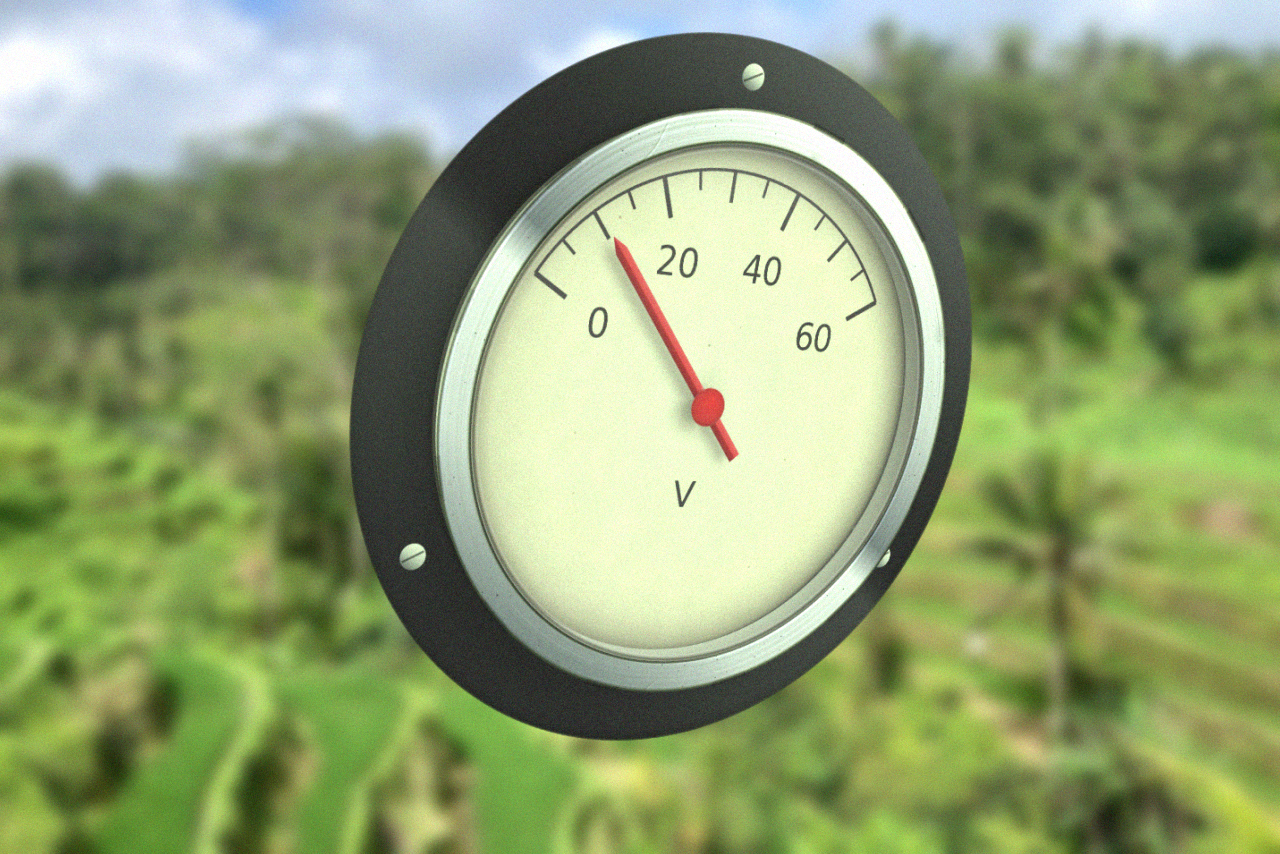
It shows 10 V
